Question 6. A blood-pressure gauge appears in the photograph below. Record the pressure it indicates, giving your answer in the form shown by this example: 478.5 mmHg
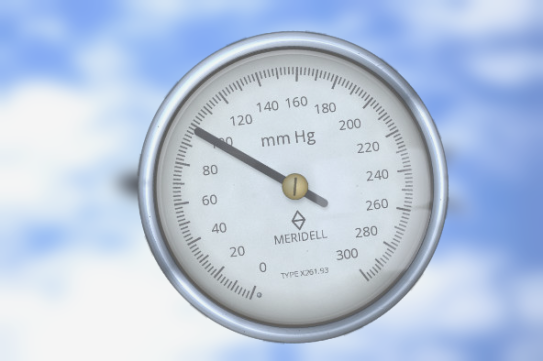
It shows 98 mmHg
